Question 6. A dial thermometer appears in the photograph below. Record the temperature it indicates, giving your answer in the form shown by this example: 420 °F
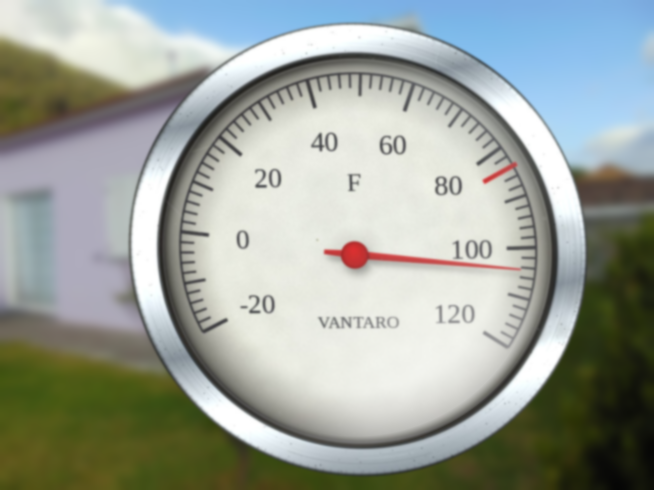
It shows 104 °F
